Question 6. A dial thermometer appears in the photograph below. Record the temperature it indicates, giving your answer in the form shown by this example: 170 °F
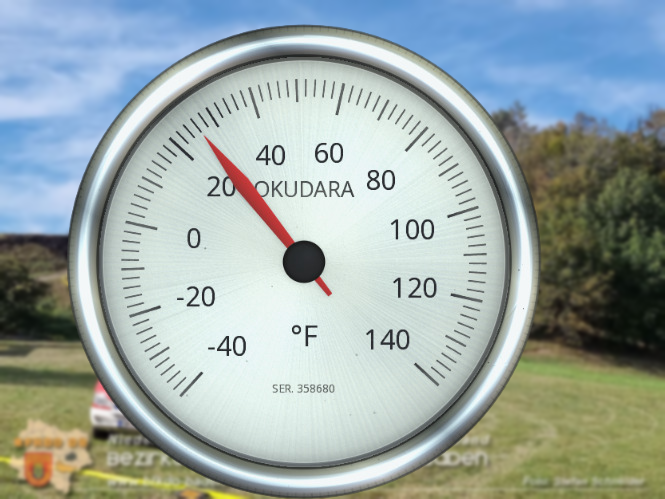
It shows 26 °F
